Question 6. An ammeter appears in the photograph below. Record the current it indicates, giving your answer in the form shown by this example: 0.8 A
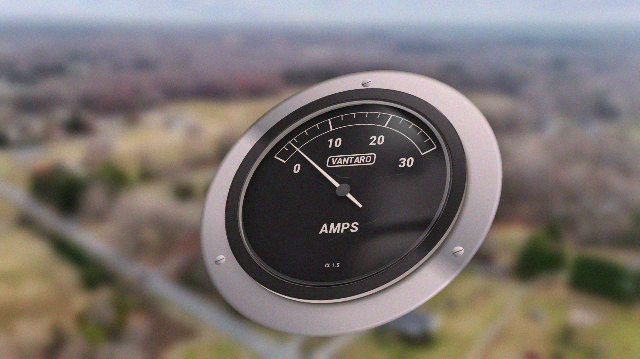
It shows 3 A
